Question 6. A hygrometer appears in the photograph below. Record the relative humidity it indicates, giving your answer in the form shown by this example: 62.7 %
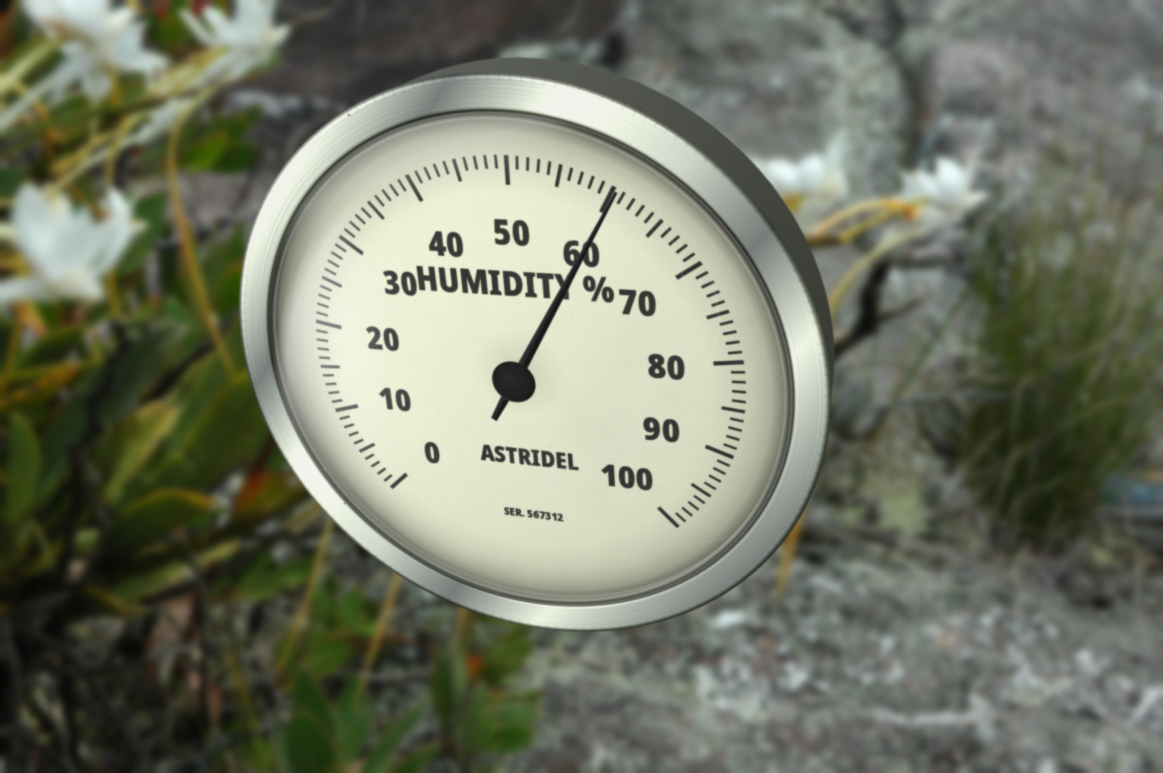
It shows 60.5 %
